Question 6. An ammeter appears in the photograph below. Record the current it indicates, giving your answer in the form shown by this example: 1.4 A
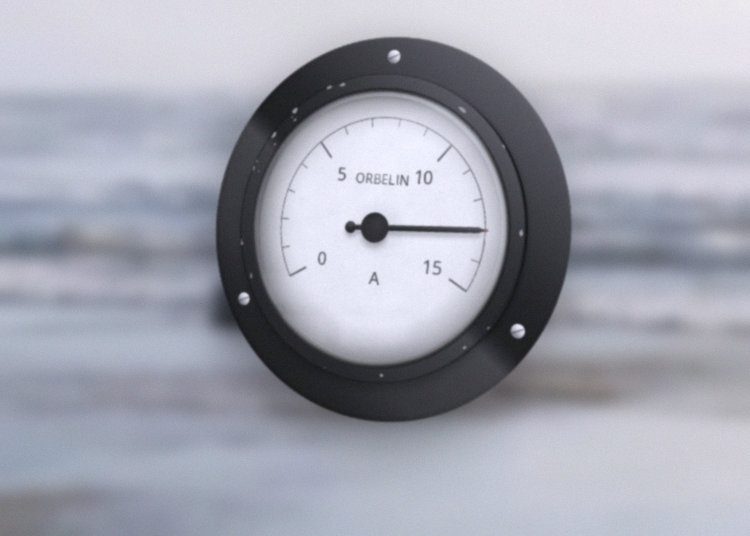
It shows 13 A
